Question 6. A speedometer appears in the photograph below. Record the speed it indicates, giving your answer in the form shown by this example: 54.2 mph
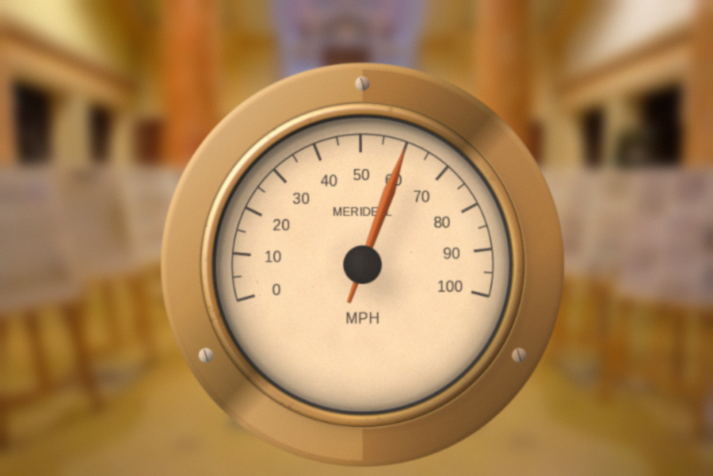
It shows 60 mph
